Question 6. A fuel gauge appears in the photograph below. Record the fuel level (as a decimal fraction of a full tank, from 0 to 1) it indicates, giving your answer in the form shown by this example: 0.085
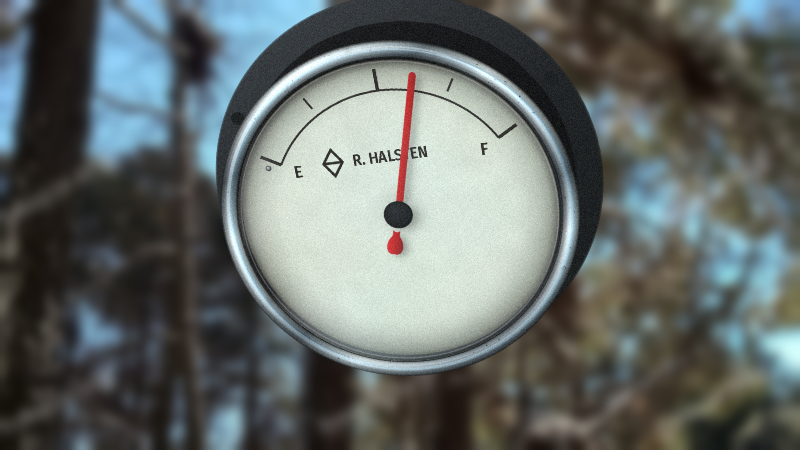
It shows 0.625
